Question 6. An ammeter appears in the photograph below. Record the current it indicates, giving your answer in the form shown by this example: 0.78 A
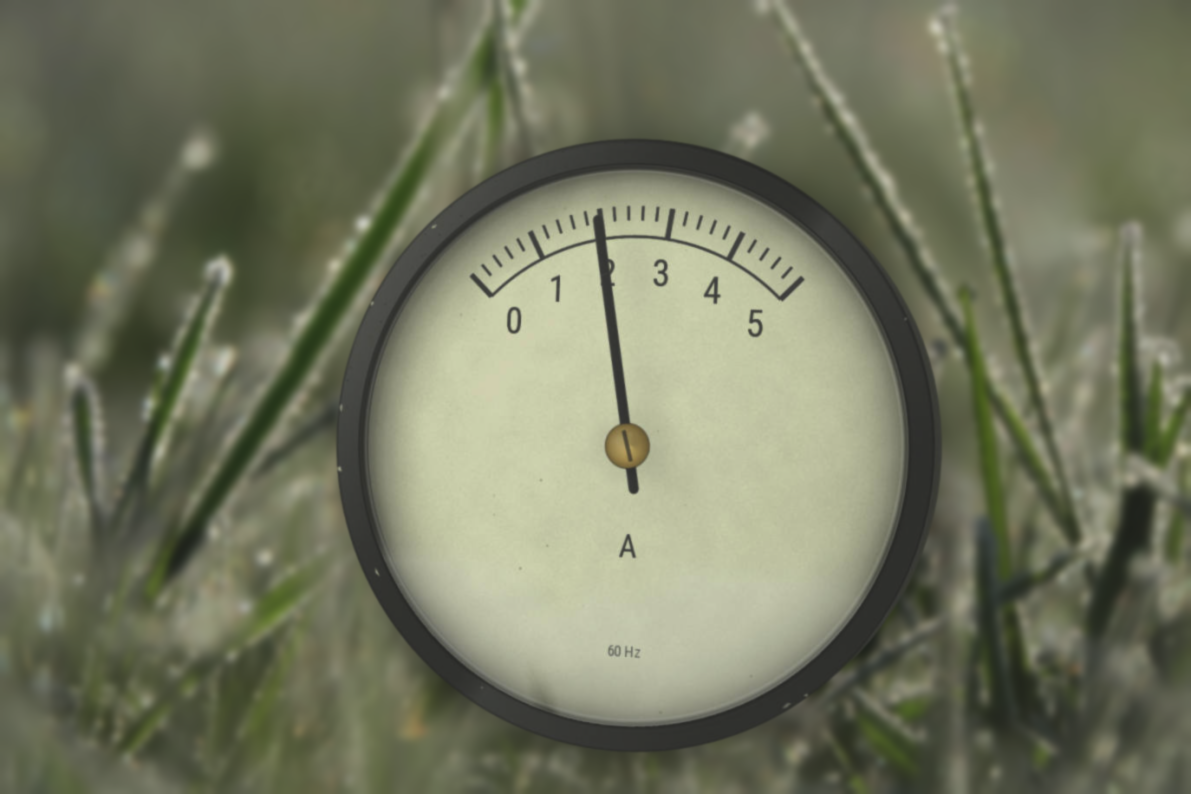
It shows 2 A
